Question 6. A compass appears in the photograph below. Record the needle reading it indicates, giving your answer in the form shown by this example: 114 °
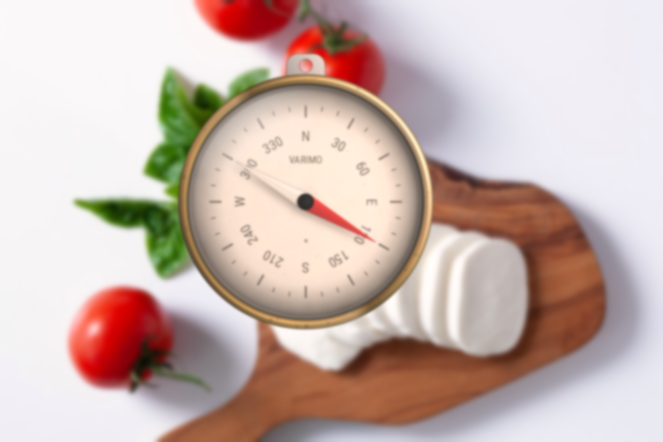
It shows 120 °
